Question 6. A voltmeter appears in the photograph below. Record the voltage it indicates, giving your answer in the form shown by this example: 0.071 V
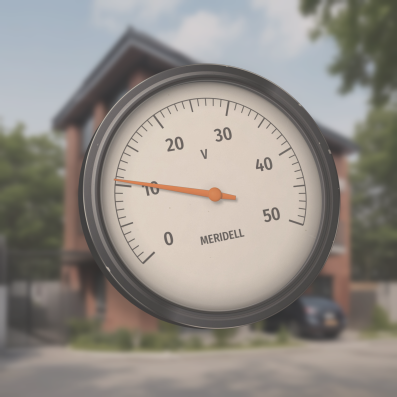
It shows 10.5 V
